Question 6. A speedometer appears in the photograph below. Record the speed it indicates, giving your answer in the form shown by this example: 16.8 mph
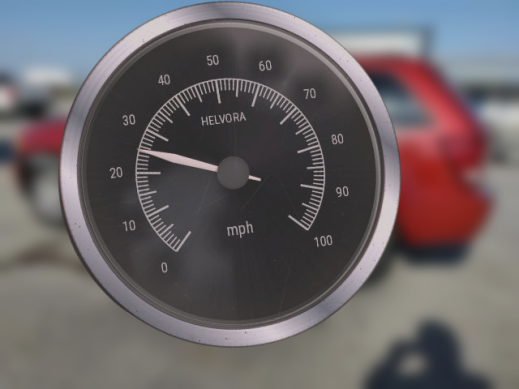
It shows 25 mph
